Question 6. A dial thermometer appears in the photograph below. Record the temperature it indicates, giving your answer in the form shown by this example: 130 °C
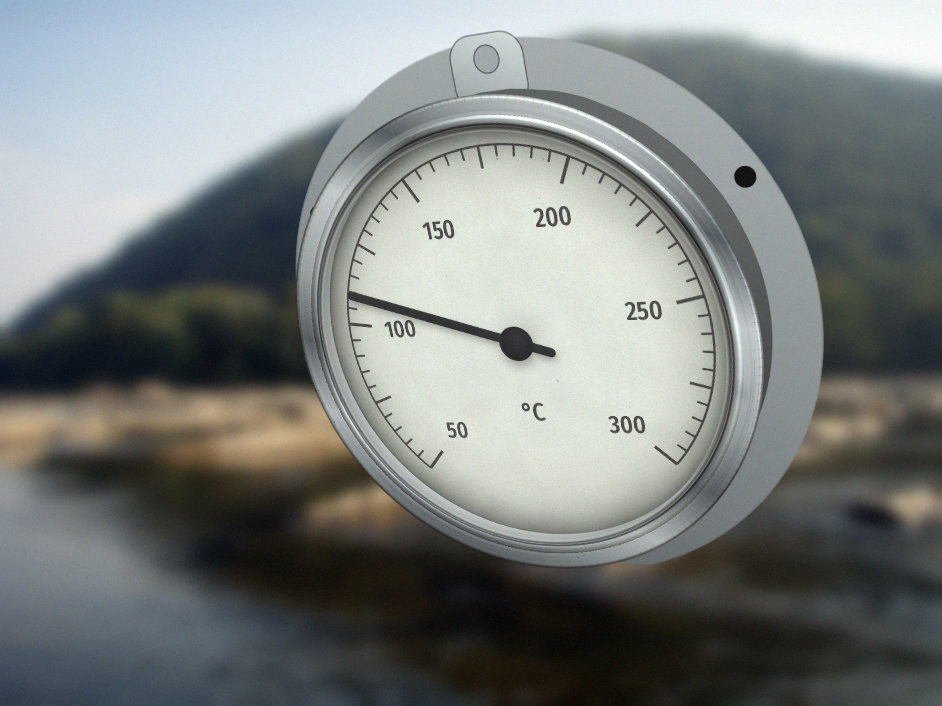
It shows 110 °C
